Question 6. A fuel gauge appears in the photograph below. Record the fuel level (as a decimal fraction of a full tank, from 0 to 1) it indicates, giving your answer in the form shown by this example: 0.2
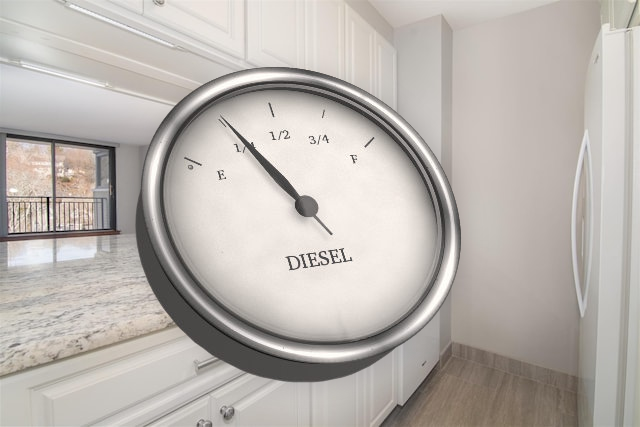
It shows 0.25
